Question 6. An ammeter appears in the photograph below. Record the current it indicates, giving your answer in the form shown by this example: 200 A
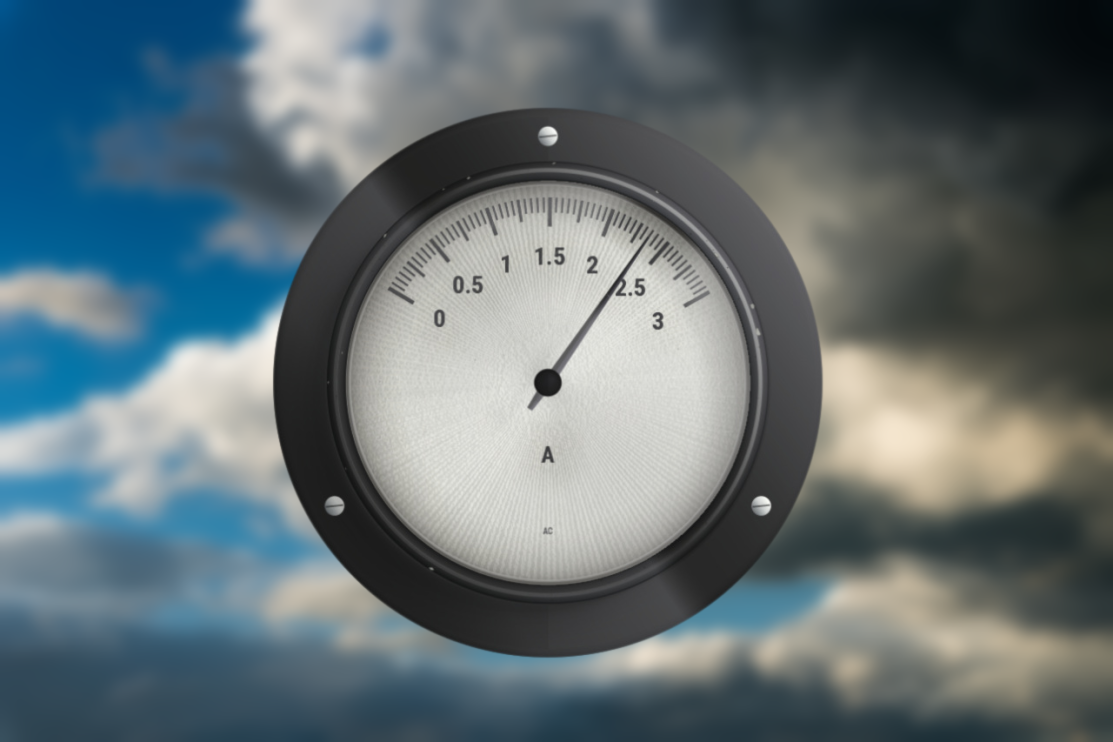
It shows 2.35 A
